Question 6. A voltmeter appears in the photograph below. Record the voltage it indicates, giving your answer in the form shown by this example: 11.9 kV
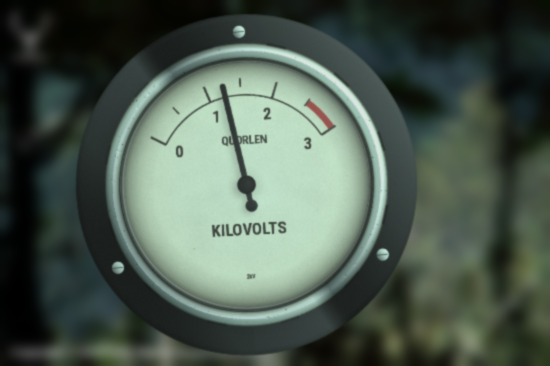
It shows 1.25 kV
